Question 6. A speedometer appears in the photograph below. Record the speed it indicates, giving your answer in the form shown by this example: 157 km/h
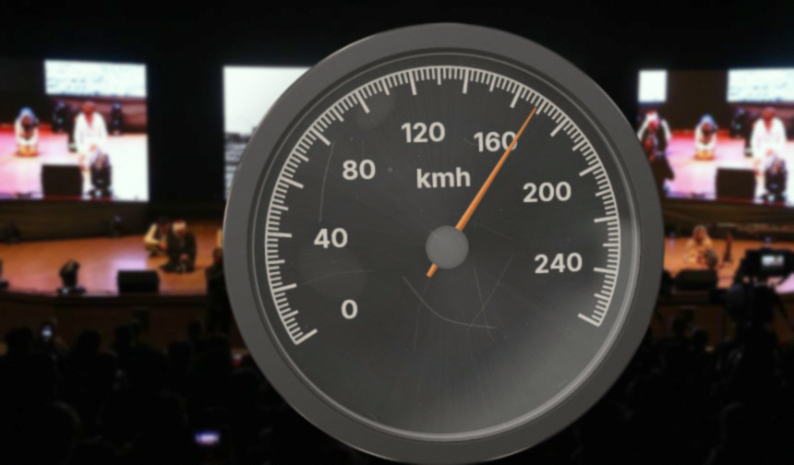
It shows 168 km/h
